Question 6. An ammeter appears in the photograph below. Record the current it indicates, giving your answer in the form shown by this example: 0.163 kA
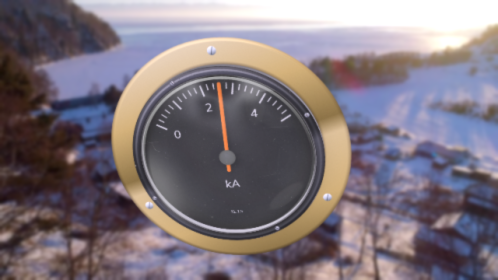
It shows 2.6 kA
